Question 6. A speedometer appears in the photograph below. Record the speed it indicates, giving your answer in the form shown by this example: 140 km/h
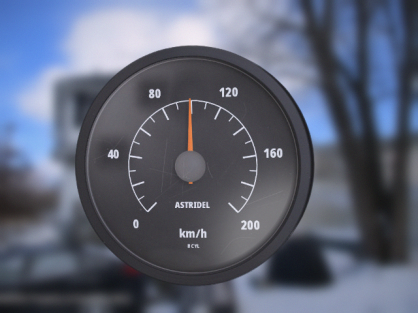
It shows 100 km/h
